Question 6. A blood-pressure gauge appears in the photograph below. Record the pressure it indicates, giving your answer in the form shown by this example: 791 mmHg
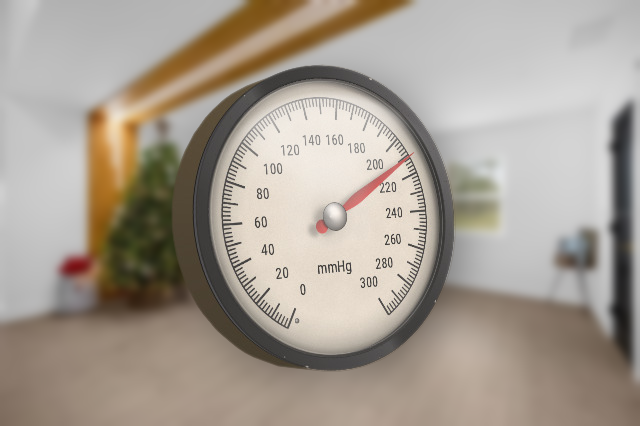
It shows 210 mmHg
